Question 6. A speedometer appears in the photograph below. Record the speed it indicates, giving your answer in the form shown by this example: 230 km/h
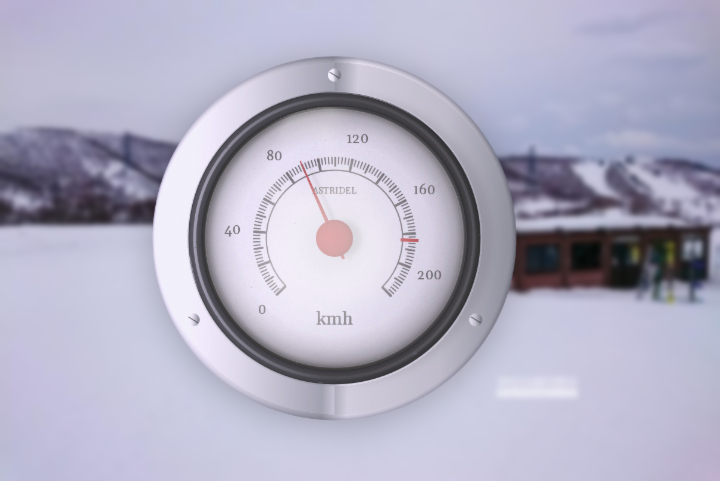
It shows 90 km/h
